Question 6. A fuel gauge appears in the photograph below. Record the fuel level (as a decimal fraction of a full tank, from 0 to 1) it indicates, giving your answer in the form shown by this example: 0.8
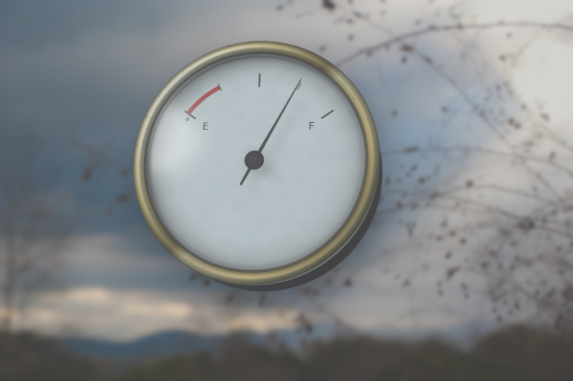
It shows 0.75
